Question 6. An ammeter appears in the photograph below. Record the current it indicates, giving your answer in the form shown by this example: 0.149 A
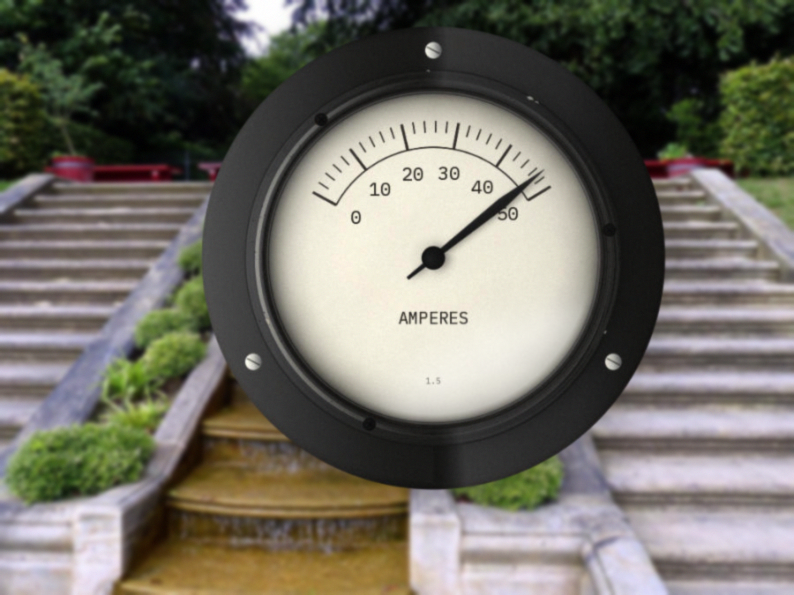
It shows 47 A
